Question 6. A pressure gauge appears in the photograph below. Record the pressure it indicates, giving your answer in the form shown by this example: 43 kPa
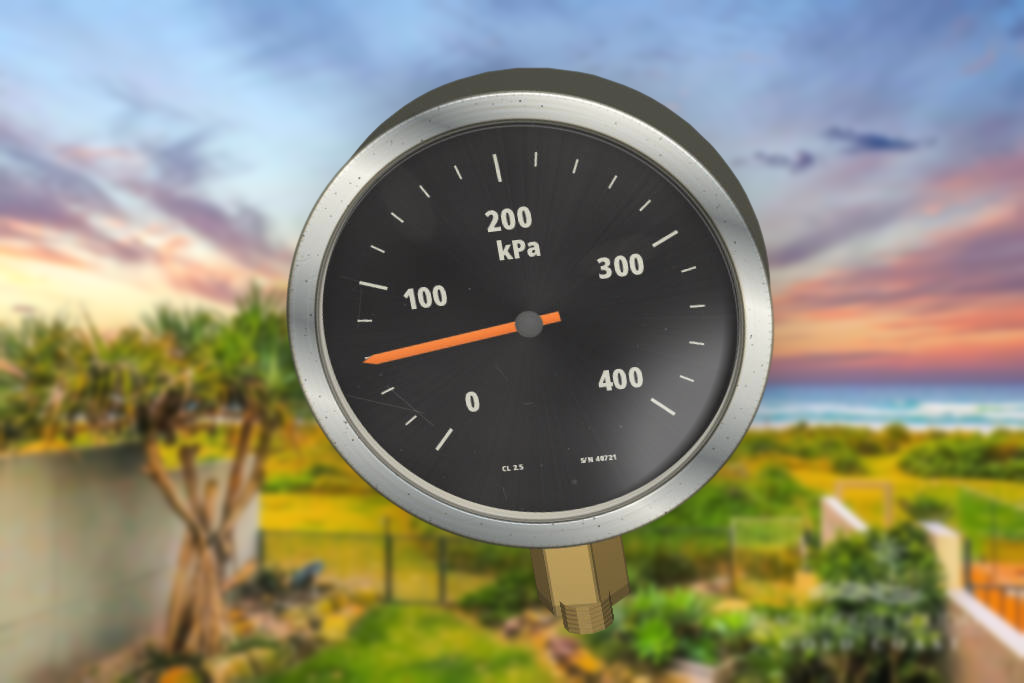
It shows 60 kPa
